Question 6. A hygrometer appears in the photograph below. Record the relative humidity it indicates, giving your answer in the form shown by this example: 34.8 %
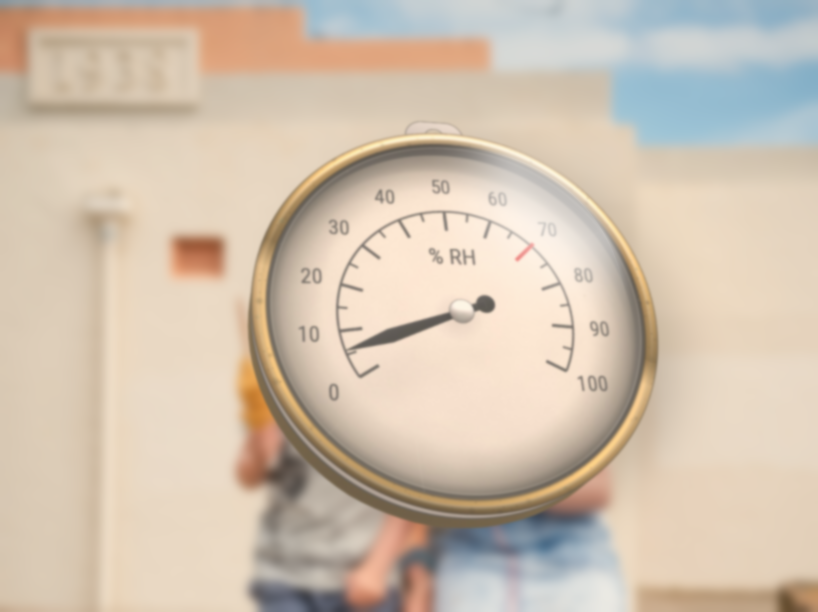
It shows 5 %
